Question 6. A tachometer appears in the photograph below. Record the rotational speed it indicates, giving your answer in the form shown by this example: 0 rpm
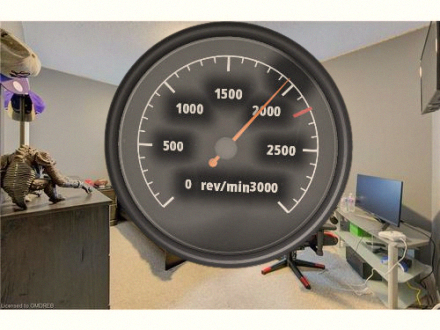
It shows 1950 rpm
